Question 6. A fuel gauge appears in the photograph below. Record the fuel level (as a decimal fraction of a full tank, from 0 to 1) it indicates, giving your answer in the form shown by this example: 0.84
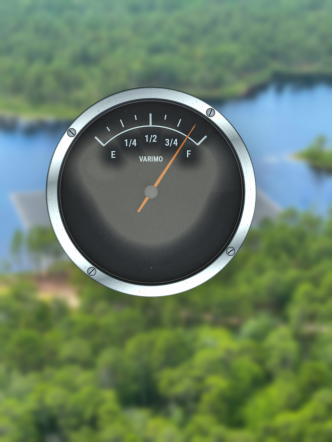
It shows 0.875
